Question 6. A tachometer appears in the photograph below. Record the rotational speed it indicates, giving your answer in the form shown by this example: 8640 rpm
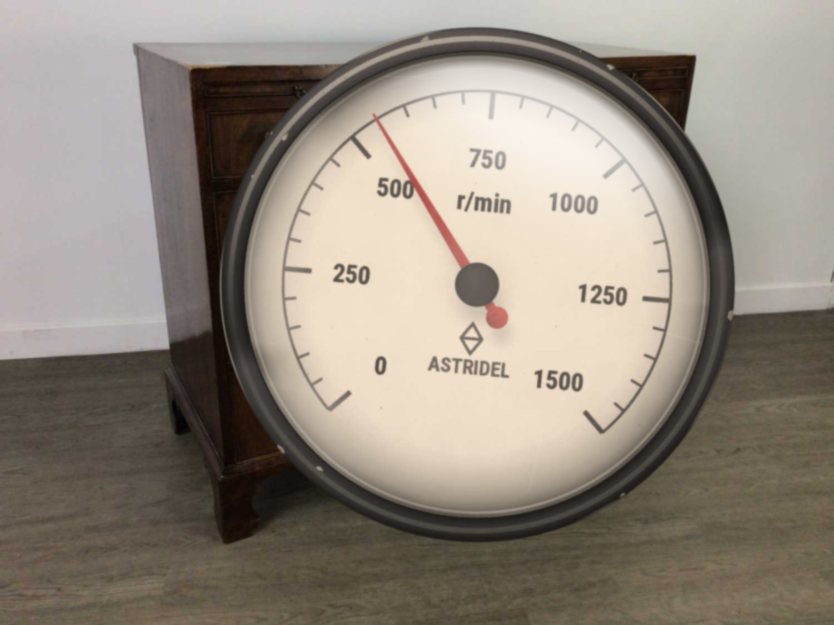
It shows 550 rpm
